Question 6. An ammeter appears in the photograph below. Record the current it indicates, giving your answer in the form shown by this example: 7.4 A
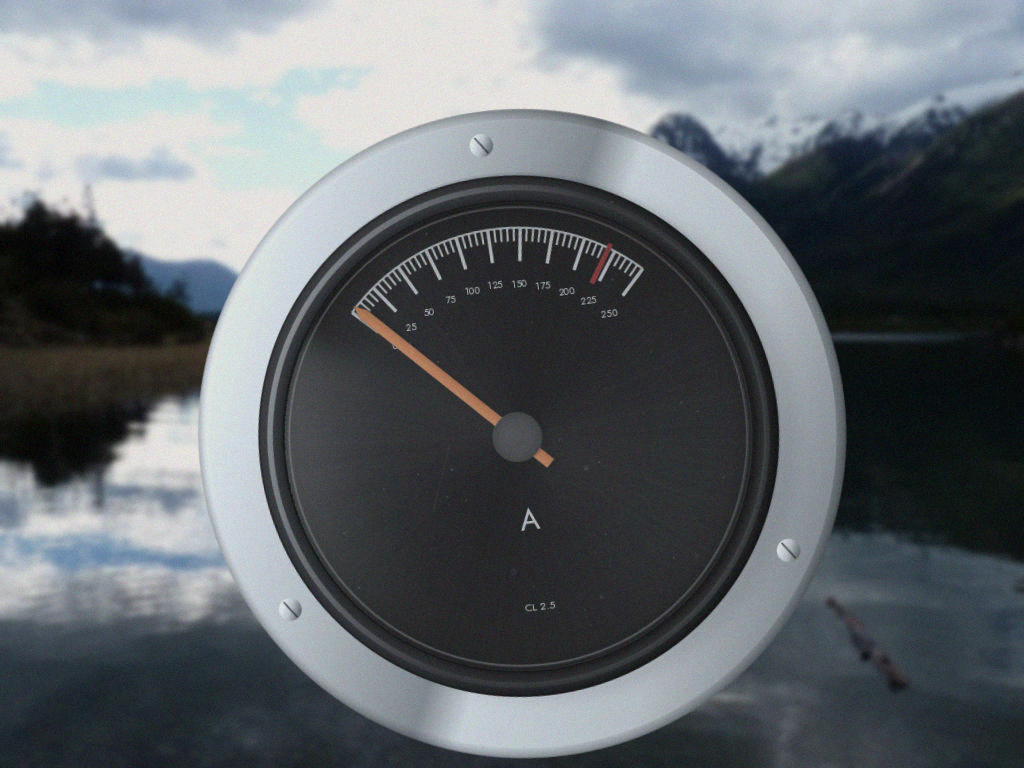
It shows 5 A
